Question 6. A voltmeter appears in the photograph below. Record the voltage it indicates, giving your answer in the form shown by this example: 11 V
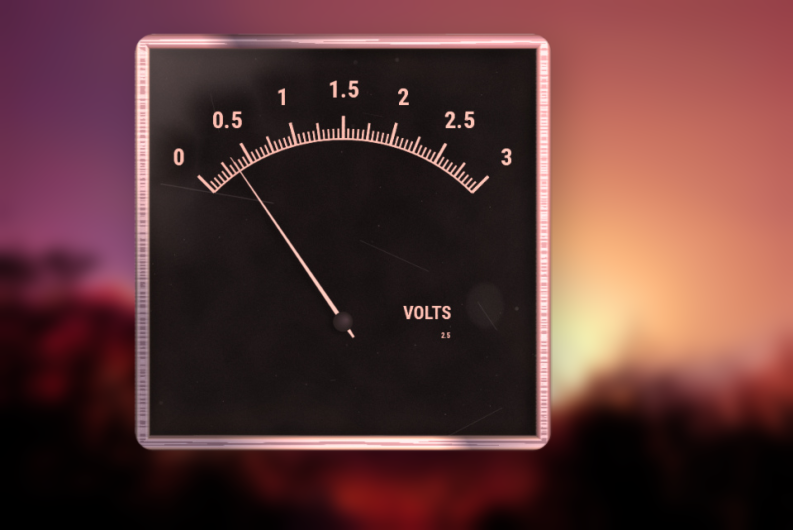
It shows 0.35 V
